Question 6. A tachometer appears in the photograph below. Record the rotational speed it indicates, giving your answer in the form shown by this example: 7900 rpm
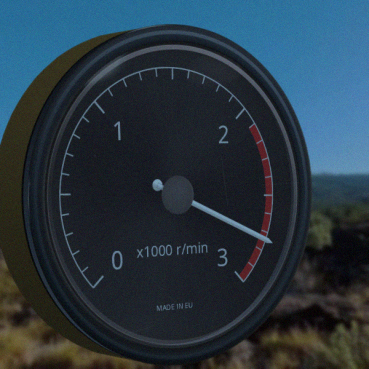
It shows 2750 rpm
